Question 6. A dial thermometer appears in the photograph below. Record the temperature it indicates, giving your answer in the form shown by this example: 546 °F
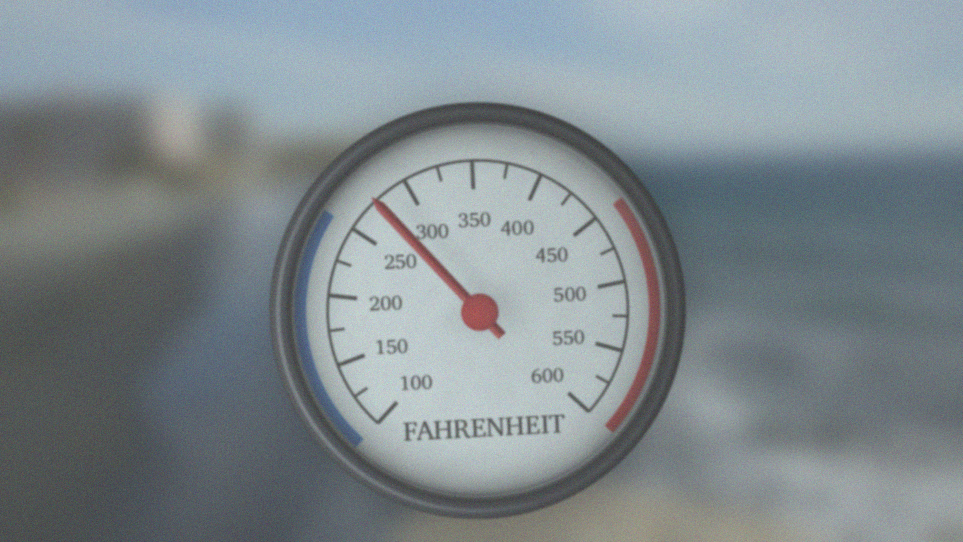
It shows 275 °F
